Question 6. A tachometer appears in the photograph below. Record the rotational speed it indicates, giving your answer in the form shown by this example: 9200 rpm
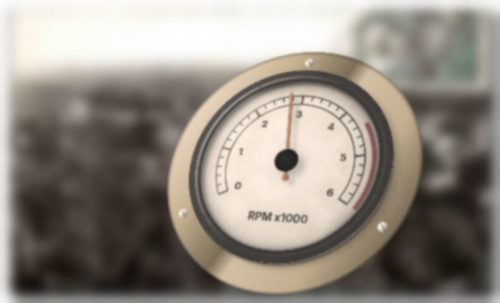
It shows 2800 rpm
